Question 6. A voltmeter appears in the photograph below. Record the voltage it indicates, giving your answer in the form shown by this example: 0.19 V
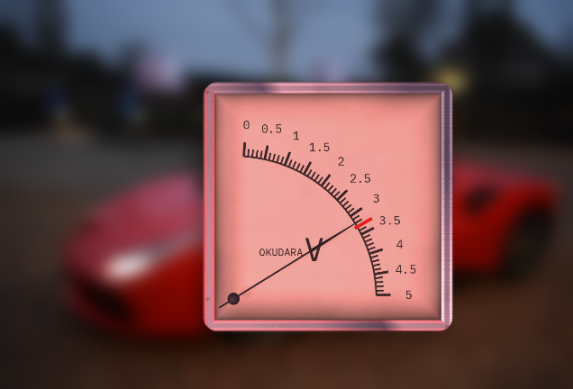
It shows 3.2 V
